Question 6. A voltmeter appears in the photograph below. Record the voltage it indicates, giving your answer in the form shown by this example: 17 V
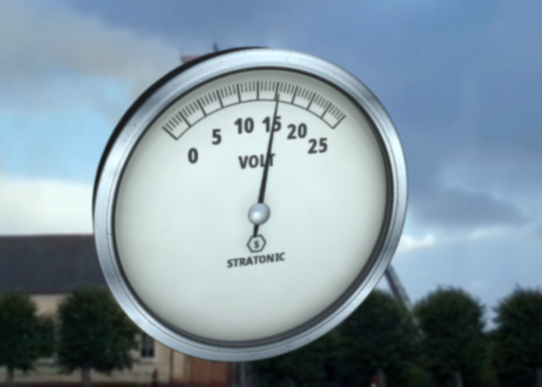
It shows 15 V
